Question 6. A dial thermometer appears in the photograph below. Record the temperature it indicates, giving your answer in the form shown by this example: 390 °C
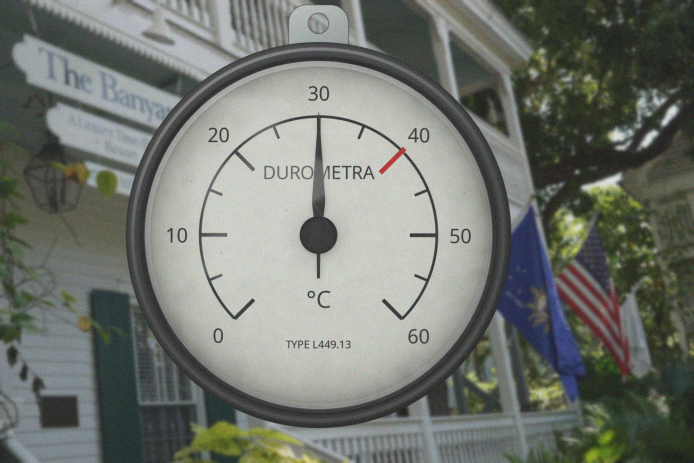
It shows 30 °C
